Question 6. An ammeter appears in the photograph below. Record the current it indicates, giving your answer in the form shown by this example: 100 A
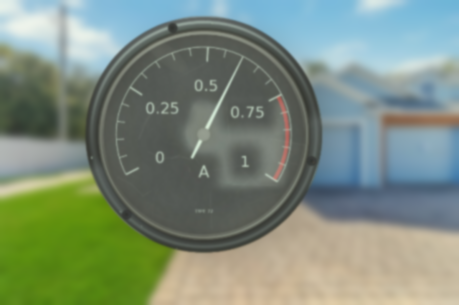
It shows 0.6 A
